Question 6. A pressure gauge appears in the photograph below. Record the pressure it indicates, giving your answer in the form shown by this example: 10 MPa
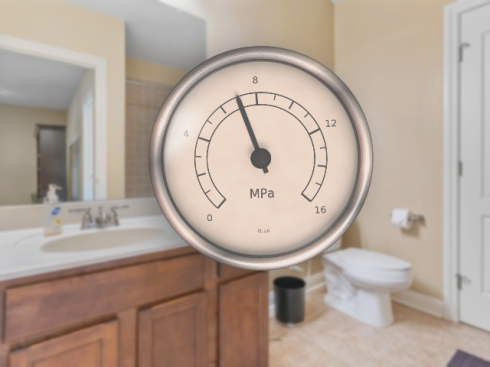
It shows 7 MPa
